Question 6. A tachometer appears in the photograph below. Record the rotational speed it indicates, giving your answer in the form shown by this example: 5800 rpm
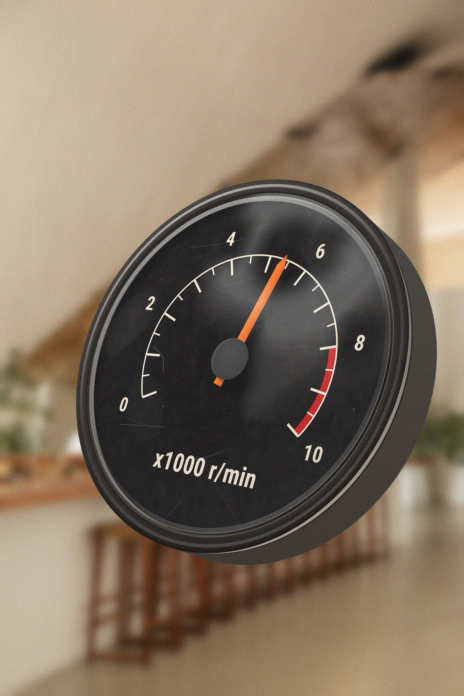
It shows 5500 rpm
